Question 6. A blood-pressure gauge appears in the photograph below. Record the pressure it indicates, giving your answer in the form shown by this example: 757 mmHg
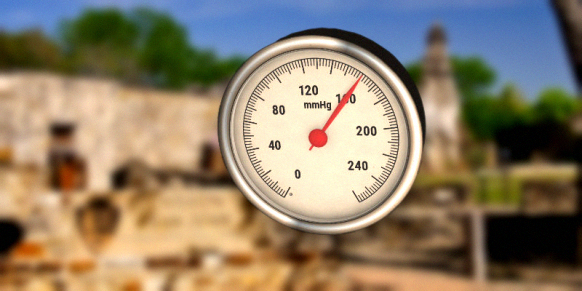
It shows 160 mmHg
